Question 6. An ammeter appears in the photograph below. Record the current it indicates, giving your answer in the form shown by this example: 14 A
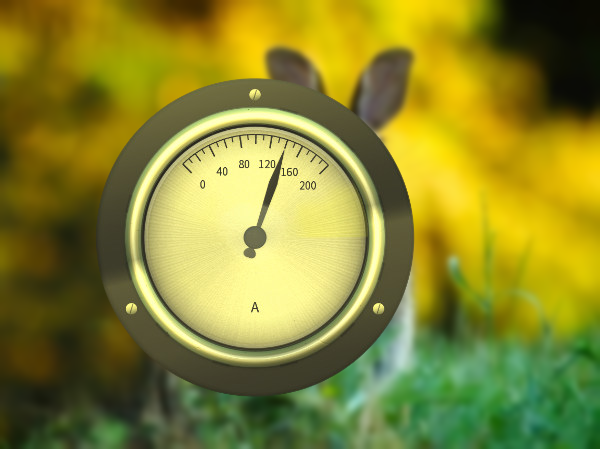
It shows 140 A
